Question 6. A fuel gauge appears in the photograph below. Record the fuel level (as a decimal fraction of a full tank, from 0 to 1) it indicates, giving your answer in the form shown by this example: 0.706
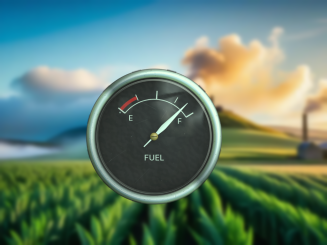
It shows 0.875
